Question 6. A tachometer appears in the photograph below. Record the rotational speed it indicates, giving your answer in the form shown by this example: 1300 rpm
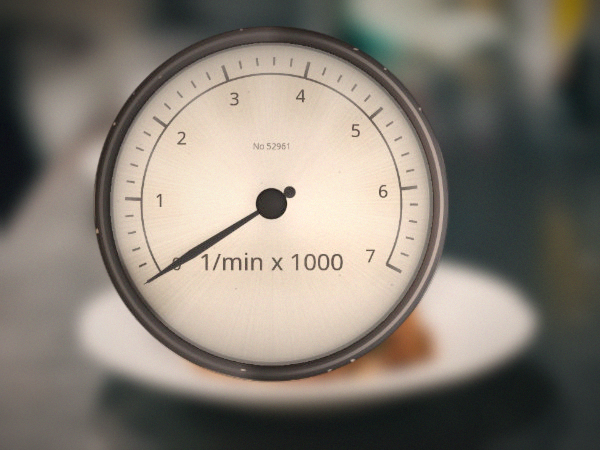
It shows 0 rpm
